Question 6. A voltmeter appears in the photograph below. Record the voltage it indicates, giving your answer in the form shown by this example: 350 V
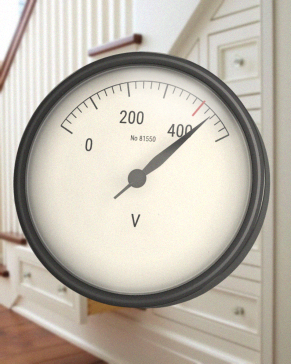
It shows 440 V
